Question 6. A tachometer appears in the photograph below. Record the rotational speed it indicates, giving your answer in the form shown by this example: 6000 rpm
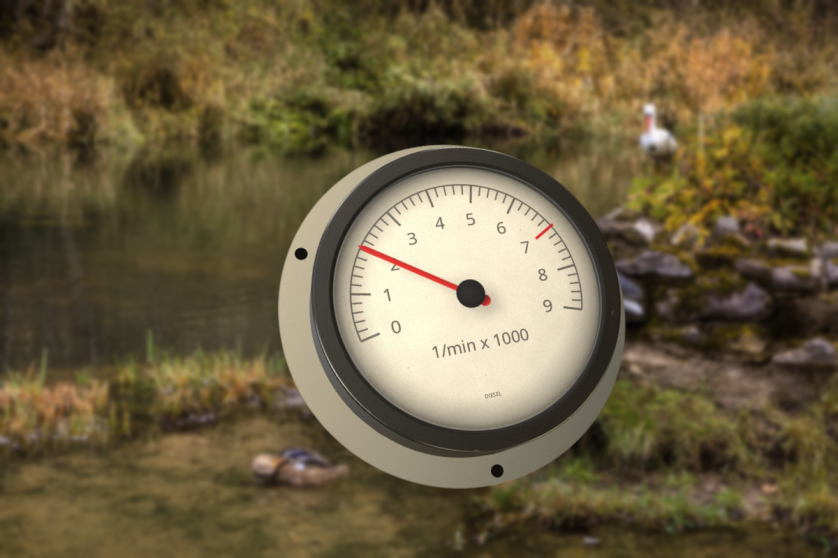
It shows 2000 rpm
